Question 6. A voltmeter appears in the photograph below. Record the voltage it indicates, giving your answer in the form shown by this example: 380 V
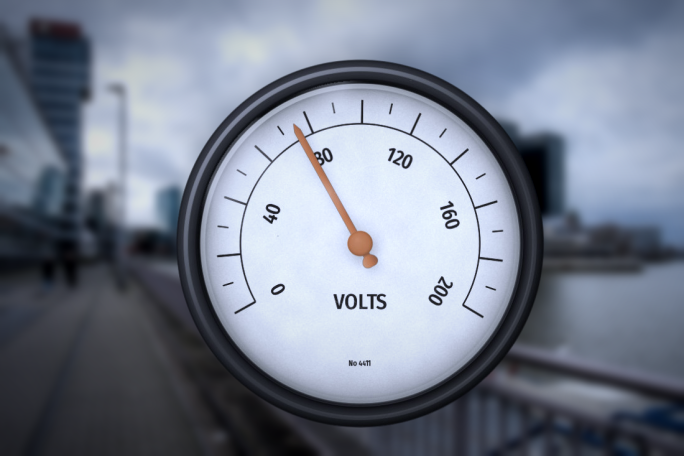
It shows 75 V
